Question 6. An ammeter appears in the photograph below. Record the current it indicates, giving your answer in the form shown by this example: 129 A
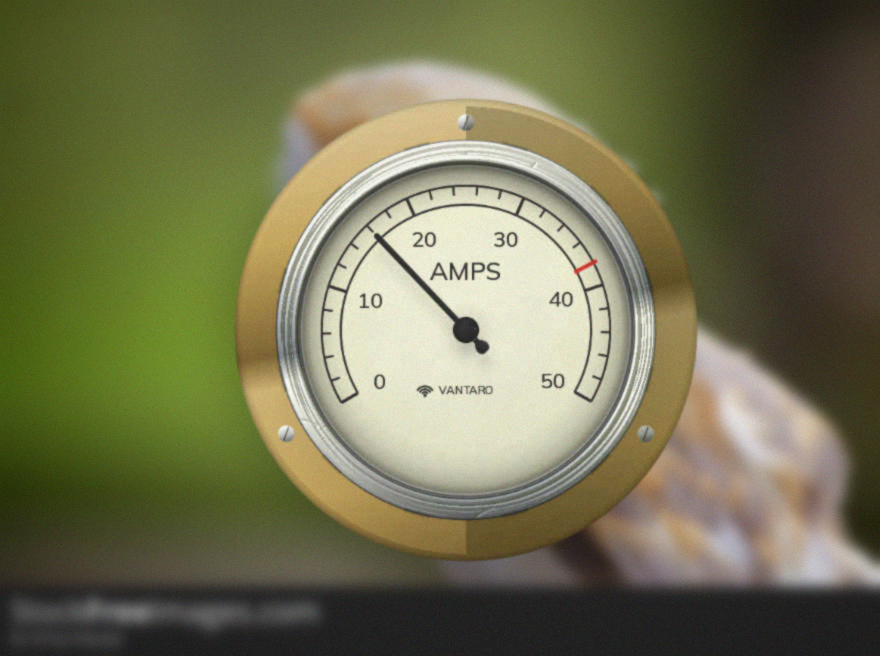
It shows 16 A
